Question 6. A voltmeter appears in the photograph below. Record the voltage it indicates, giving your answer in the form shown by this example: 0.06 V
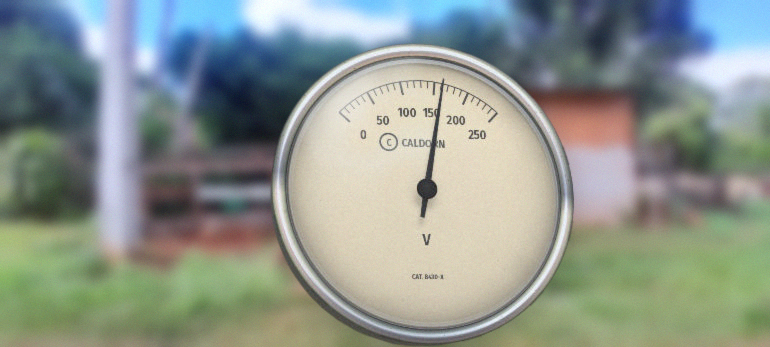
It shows 160 V
